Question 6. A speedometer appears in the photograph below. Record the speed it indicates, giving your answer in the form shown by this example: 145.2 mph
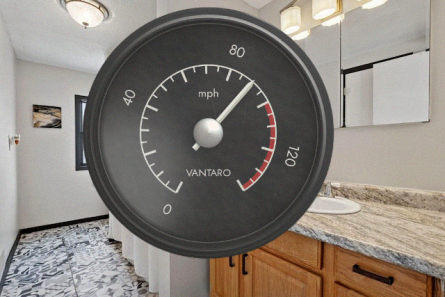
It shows 90 mph
